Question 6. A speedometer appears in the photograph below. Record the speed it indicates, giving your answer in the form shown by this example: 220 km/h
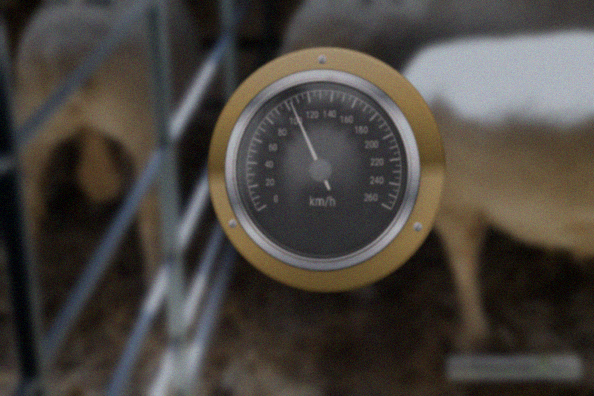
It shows 105 km/h
